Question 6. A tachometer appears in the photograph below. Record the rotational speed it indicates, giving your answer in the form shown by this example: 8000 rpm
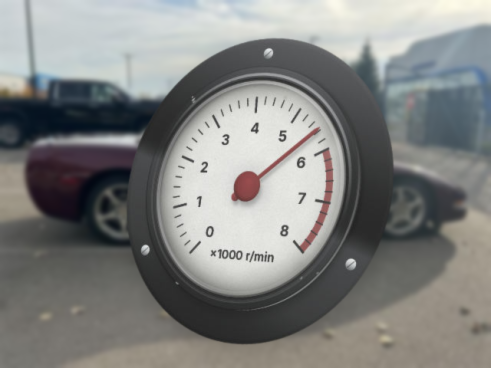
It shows 5600 rpm
